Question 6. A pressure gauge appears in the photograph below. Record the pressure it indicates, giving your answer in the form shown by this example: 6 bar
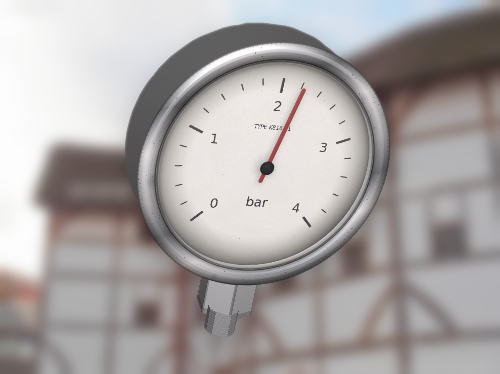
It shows 2.2 bar
